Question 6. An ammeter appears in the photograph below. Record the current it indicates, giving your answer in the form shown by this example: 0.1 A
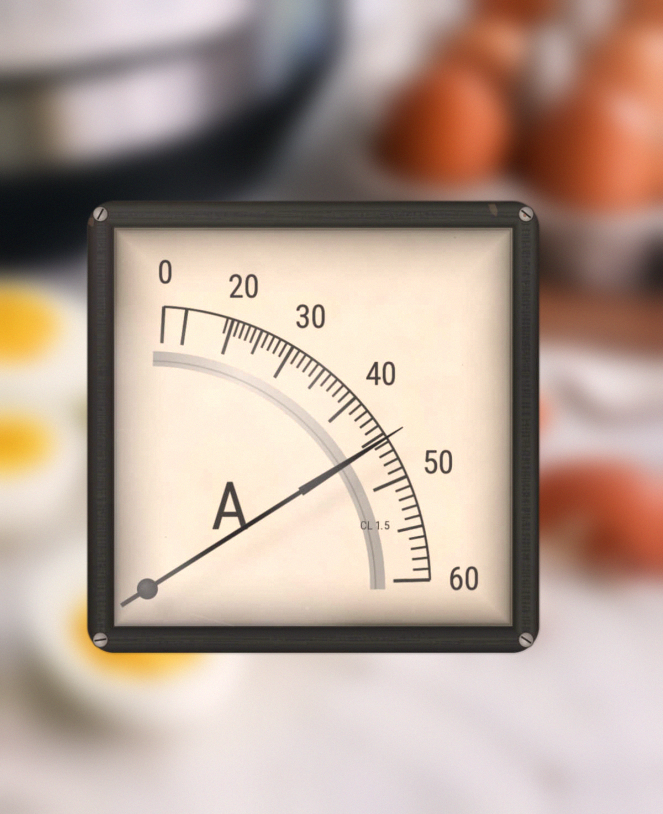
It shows 45.5 A
